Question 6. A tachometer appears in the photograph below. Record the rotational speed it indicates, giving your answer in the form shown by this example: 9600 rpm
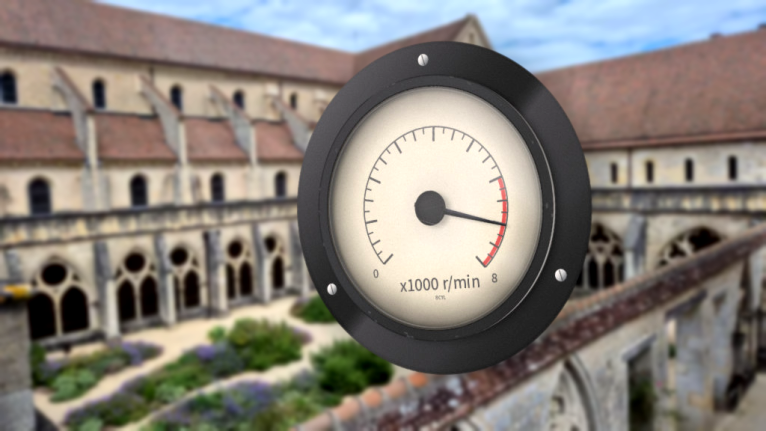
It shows 7000 rpm
